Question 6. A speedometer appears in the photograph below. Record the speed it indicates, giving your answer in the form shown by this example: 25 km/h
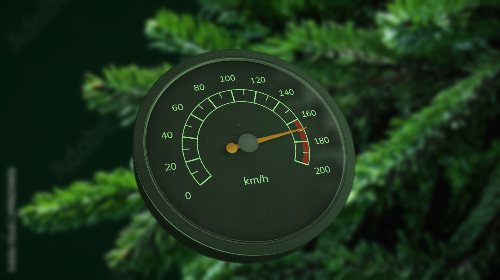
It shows 170 km/h
